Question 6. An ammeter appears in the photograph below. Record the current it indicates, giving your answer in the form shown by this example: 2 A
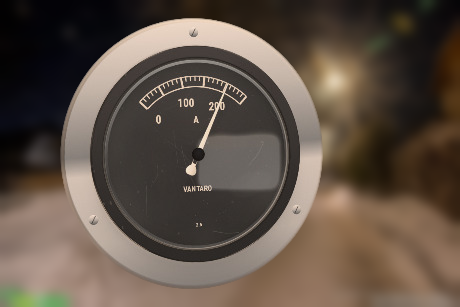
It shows 200 A
